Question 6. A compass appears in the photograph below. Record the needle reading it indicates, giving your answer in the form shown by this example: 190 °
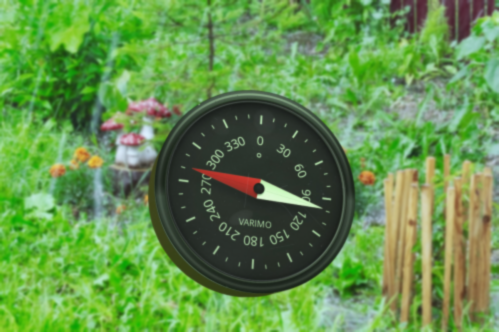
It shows 280 °
